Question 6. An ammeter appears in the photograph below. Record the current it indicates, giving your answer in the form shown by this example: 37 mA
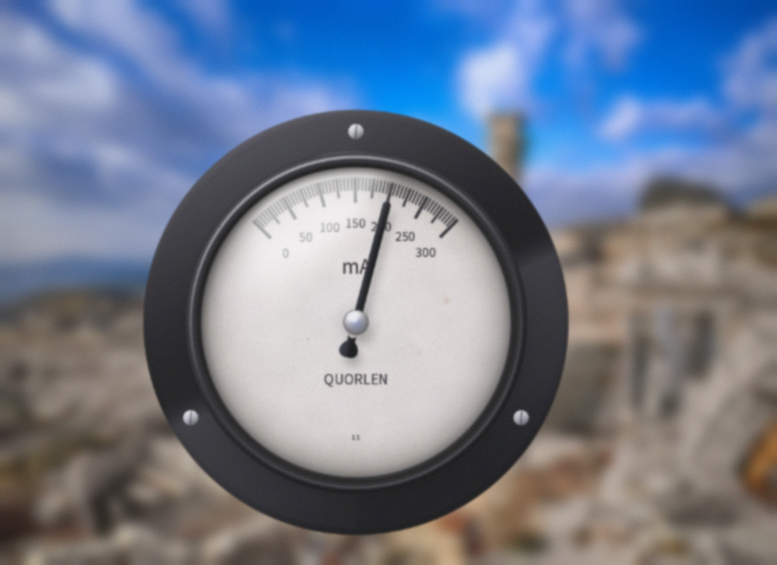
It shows 200 mA
